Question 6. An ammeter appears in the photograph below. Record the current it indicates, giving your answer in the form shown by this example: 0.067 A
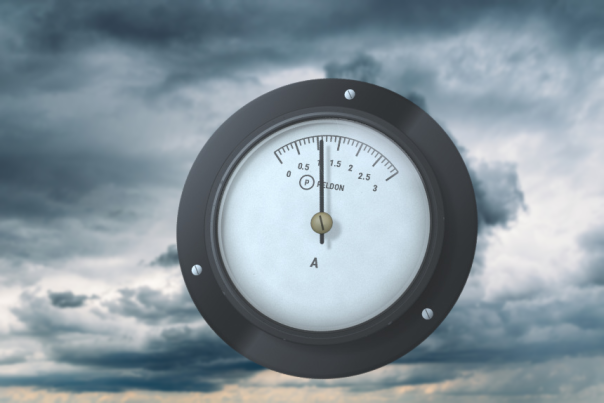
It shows 1.1 A
